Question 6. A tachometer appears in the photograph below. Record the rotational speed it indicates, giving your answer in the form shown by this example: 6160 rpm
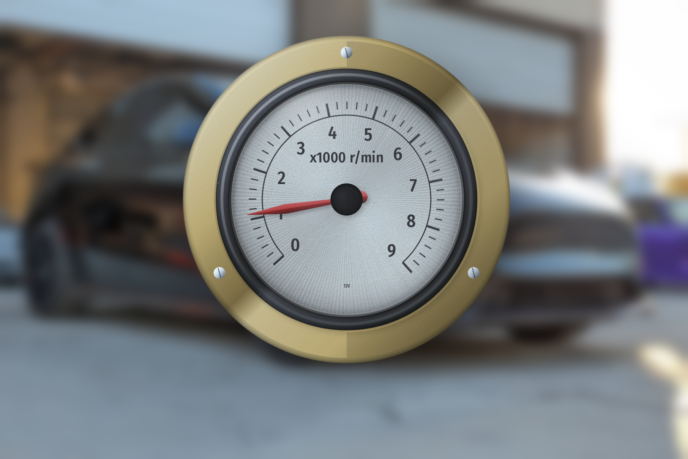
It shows 1100 rpm
